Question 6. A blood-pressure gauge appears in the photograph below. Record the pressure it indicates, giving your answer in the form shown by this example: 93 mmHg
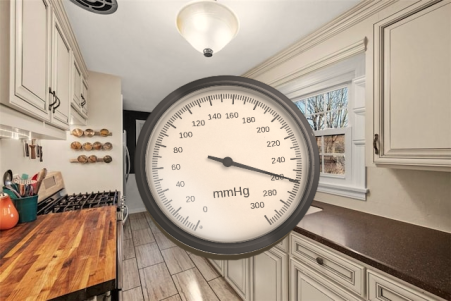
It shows 260 mmHg
